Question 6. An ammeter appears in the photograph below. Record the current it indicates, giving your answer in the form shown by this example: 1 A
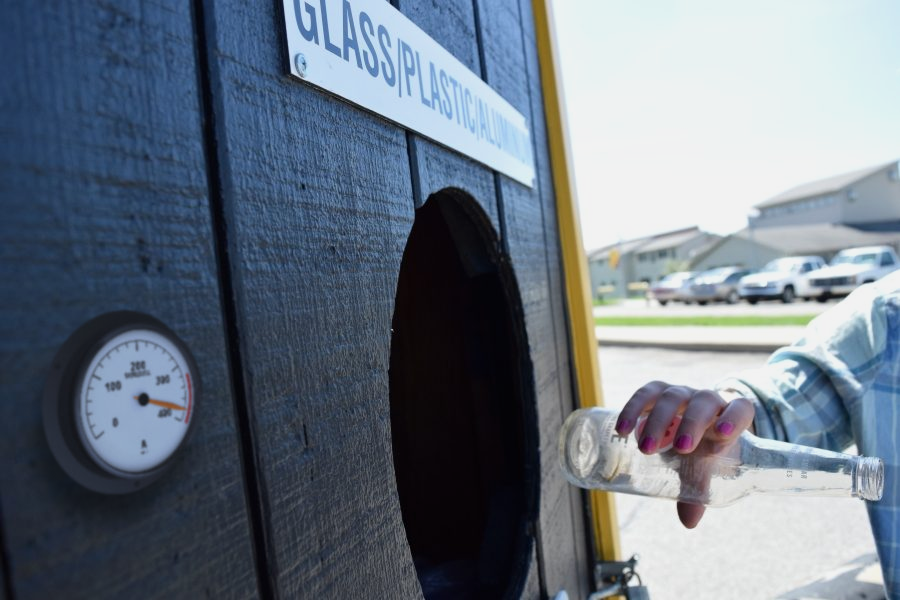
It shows 380 A
